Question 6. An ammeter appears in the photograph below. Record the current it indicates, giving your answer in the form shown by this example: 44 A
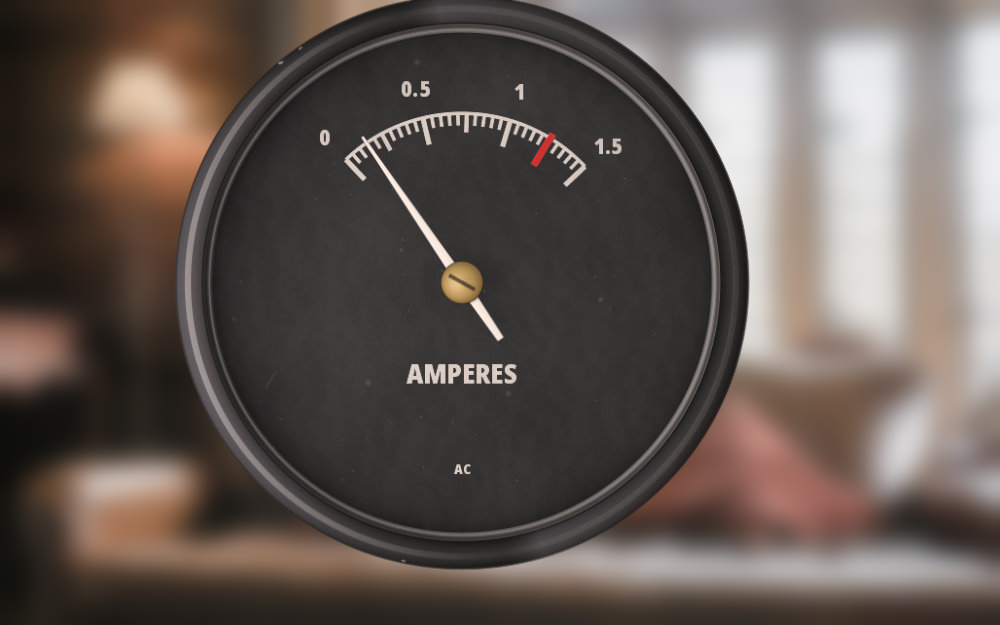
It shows 0.15 A
